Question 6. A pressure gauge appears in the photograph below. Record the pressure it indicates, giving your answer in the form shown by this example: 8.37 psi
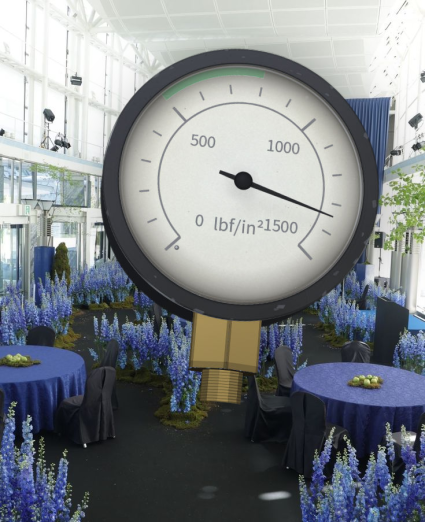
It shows 1350 psi
